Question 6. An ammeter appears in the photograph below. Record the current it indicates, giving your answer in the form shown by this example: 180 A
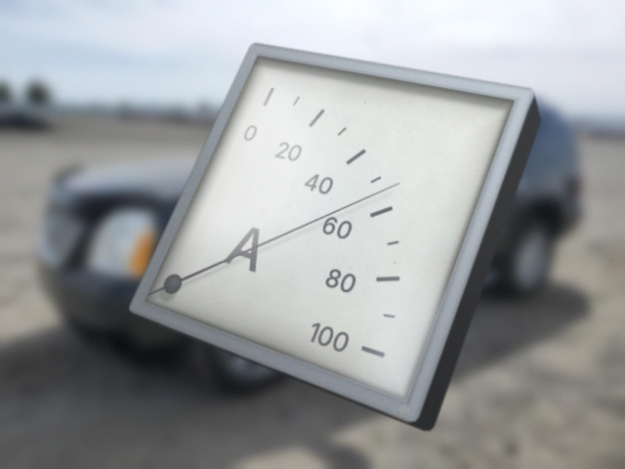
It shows 55 A
